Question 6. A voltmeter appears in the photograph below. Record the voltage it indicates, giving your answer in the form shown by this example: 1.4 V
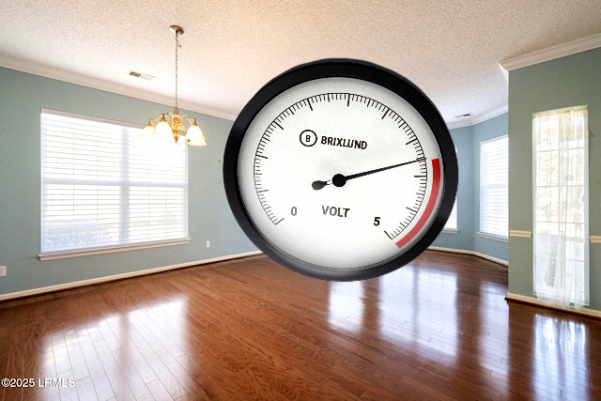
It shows 3.75 V
